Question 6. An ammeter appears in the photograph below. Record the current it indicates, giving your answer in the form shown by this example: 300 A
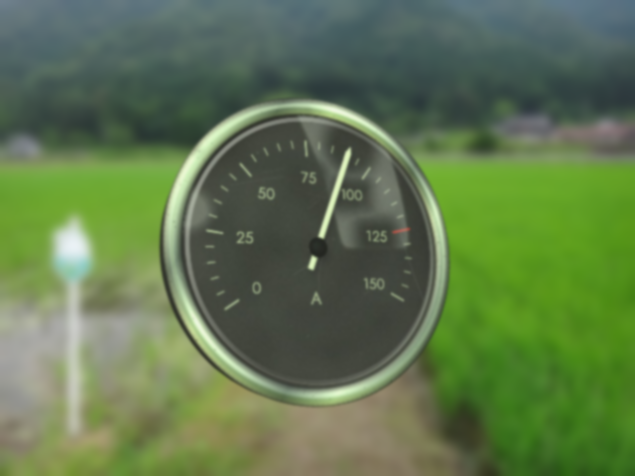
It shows 90 A
